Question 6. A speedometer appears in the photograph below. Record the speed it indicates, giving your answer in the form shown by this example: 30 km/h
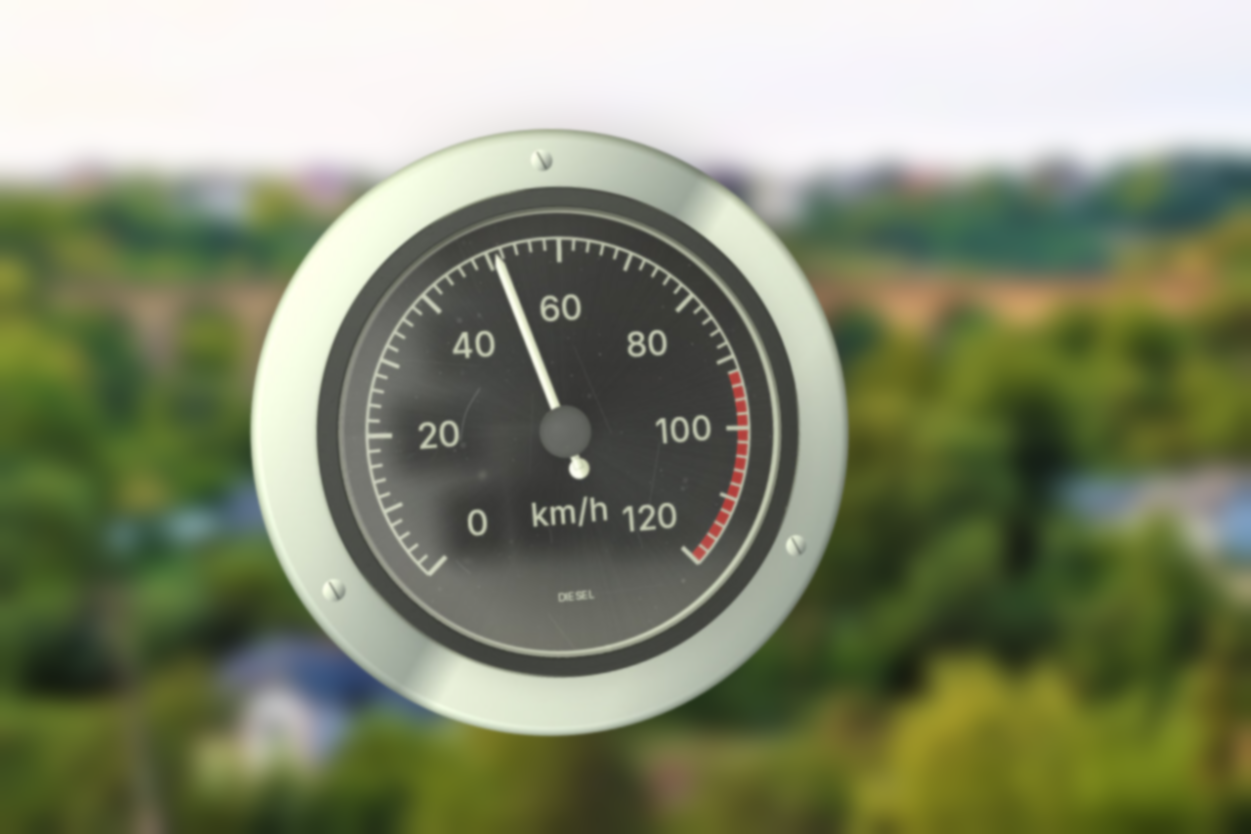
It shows 51 km/h
